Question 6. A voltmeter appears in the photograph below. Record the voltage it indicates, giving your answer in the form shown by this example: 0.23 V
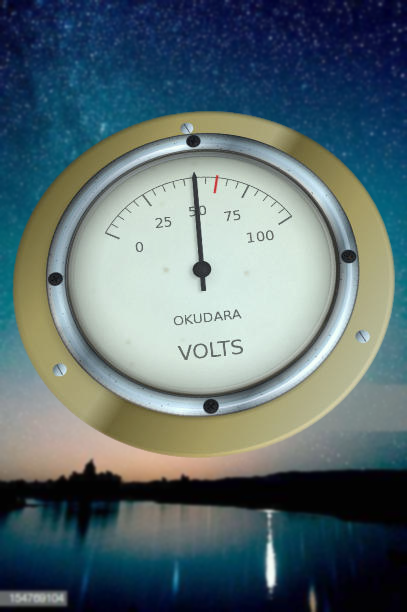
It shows 50 V
